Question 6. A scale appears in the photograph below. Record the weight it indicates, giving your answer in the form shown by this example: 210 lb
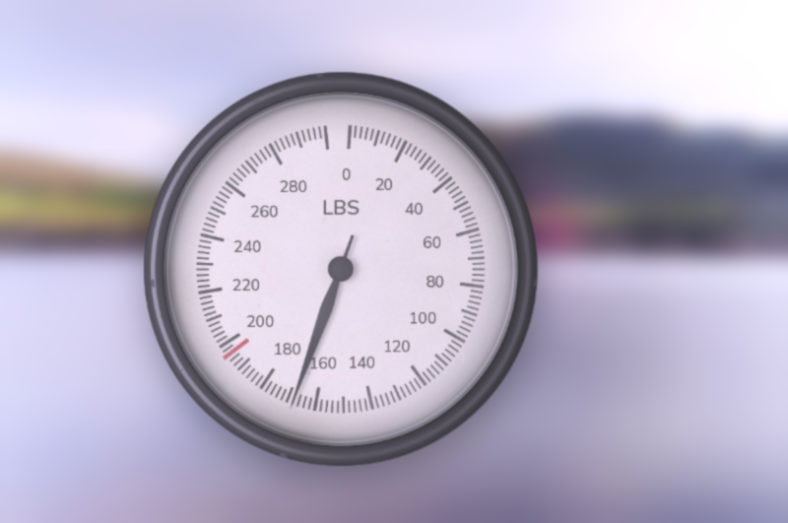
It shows 168 lb
